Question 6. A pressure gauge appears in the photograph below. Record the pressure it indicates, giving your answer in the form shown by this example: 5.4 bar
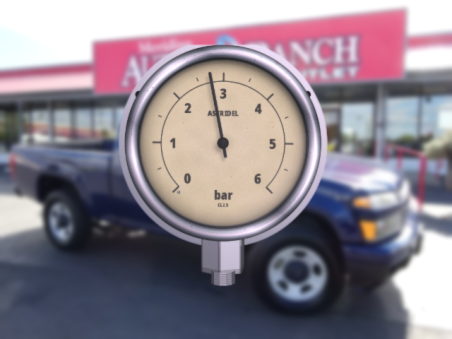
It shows 2.75 bar
